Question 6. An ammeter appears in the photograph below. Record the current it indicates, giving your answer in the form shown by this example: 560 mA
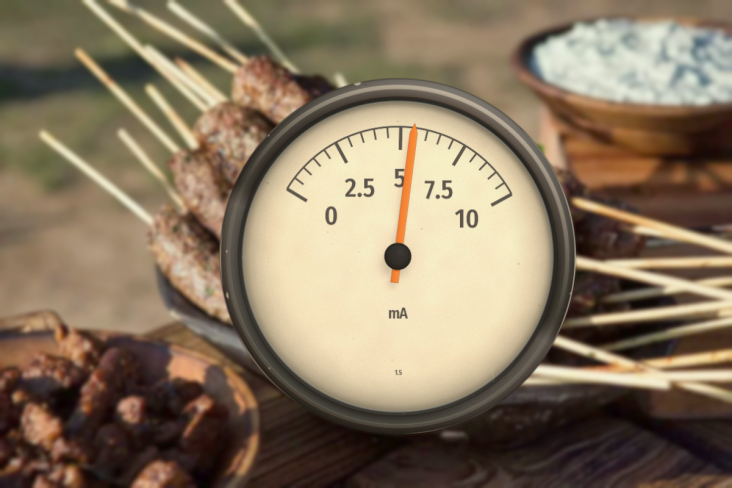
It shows 5.5 mA
